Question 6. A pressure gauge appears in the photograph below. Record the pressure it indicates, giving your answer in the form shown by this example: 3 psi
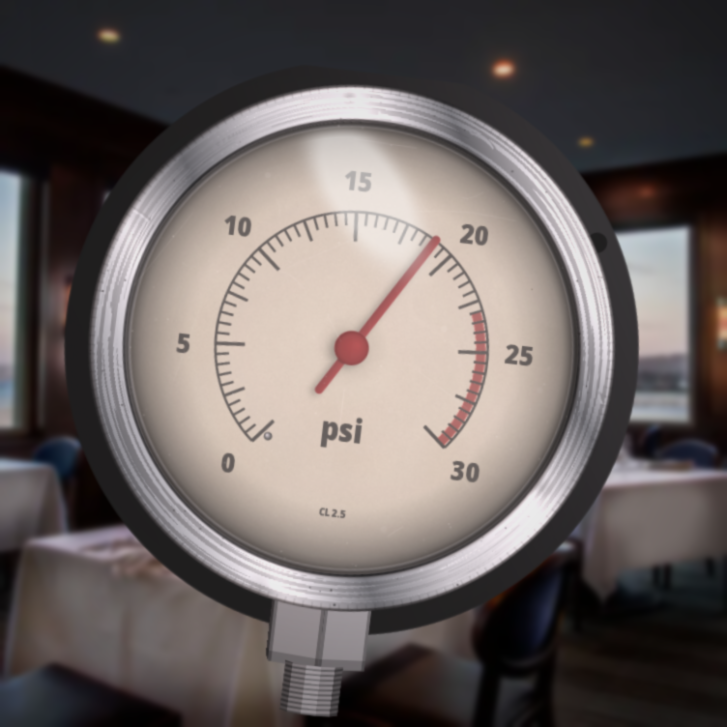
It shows 19 psi
